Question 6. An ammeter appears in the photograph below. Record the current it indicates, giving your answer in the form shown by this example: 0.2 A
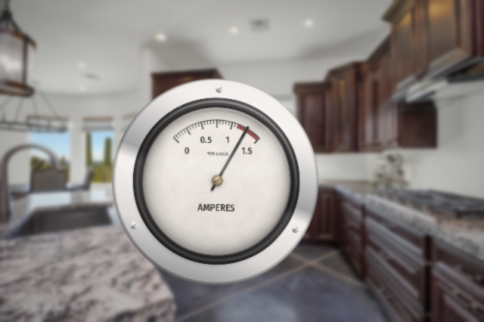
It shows 1.25 A
